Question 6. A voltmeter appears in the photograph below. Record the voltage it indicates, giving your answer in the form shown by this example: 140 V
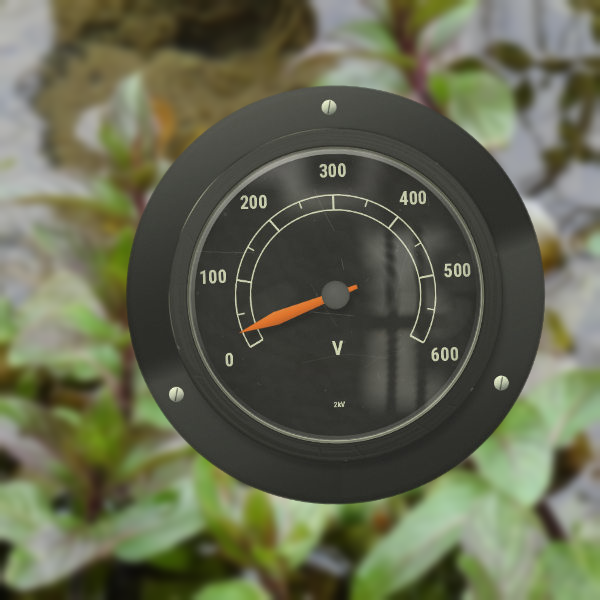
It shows 25 V
